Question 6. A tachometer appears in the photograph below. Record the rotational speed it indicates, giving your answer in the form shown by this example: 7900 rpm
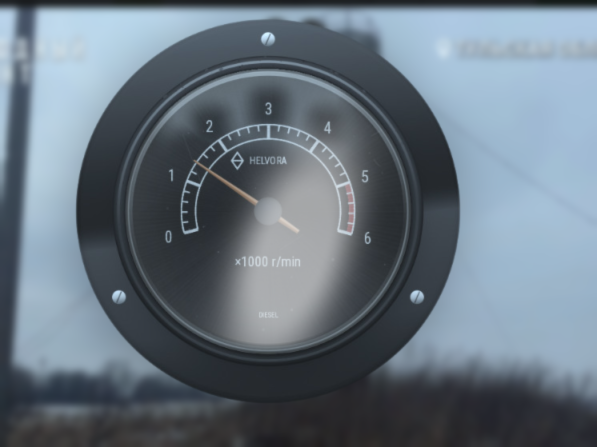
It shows 1400 rpm
